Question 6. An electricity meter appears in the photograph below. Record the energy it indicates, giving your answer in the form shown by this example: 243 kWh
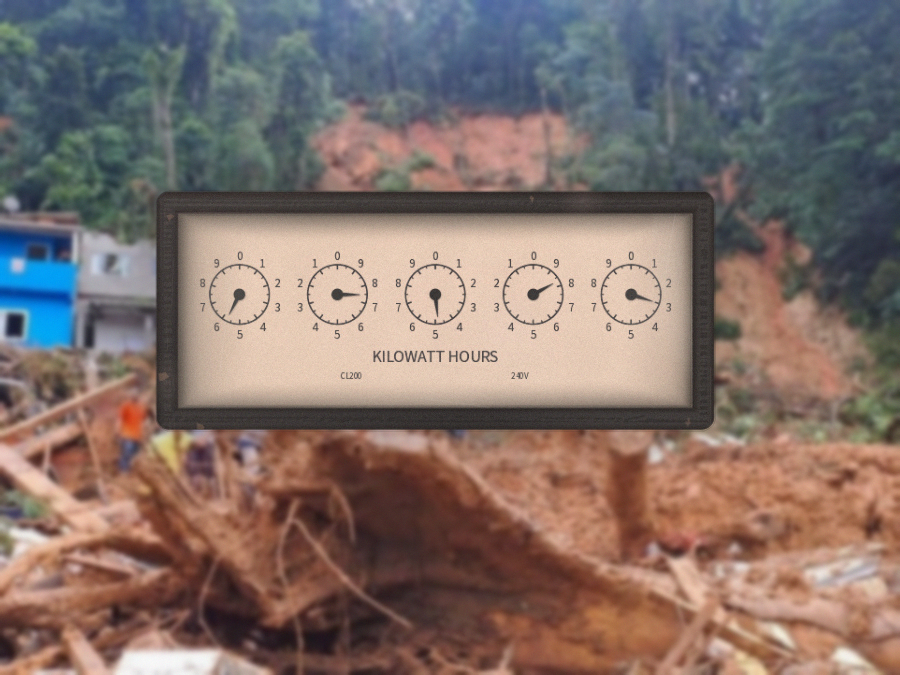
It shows 57483 kWh
